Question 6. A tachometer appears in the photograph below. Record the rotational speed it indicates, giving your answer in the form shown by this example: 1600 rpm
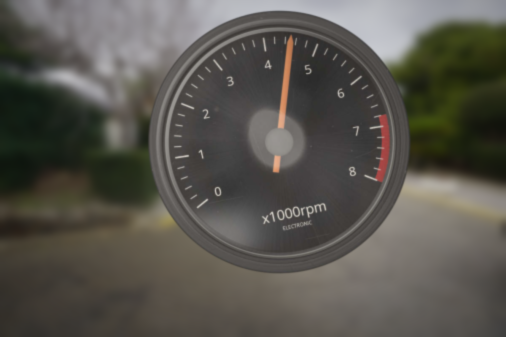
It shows 4500 rpm
